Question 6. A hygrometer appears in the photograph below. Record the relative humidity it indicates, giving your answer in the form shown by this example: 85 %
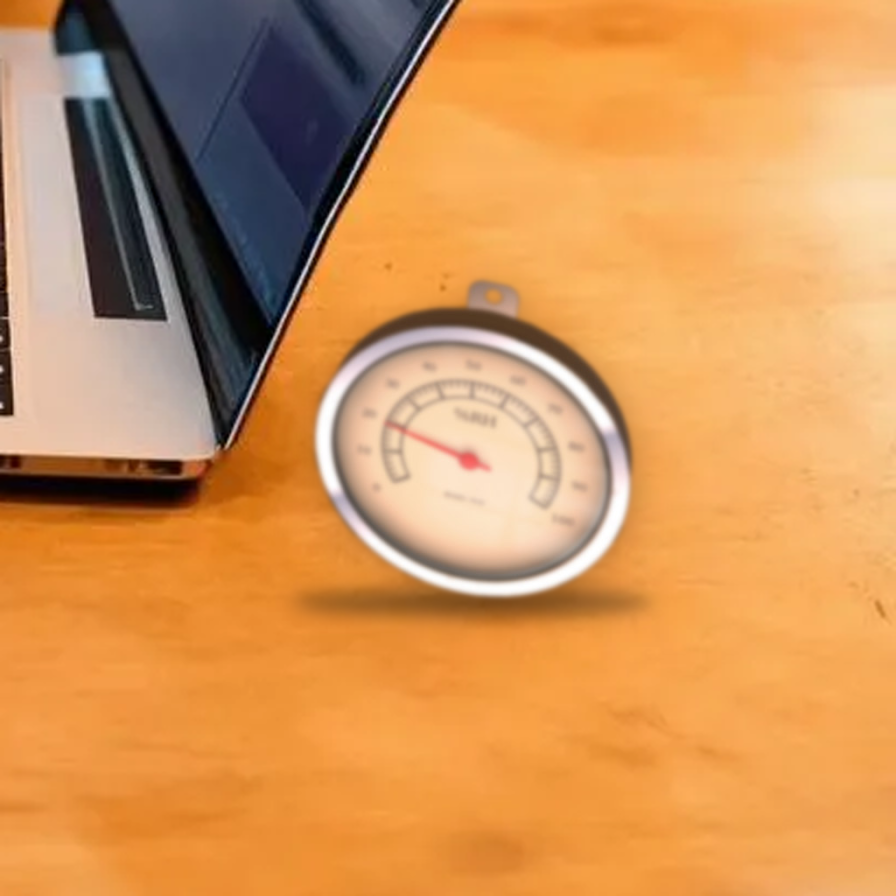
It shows 20 %
